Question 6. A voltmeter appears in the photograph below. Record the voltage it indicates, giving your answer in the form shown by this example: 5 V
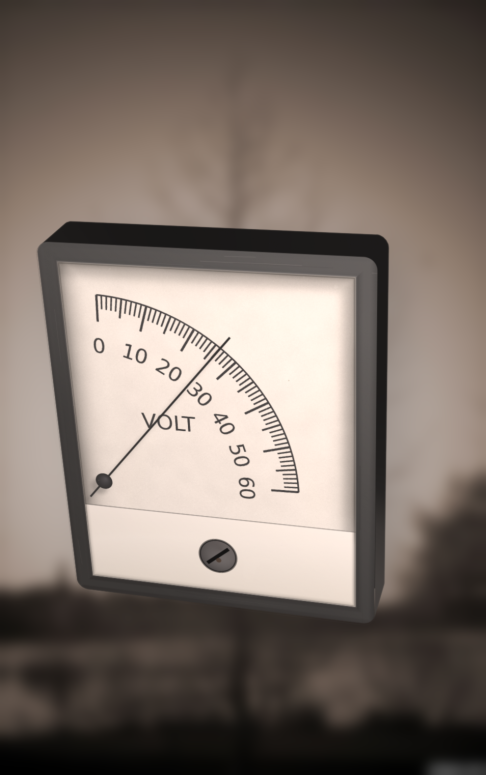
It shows 26 V
